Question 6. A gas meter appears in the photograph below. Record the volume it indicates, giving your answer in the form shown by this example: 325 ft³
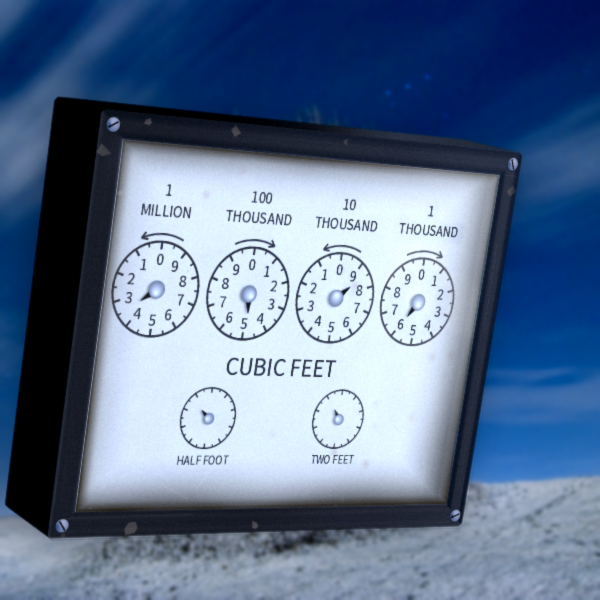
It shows 348600 ft³
